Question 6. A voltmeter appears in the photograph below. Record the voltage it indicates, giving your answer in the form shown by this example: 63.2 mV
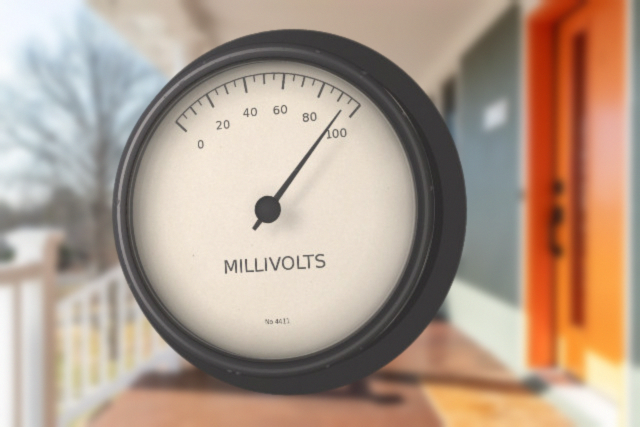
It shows 95 mV
